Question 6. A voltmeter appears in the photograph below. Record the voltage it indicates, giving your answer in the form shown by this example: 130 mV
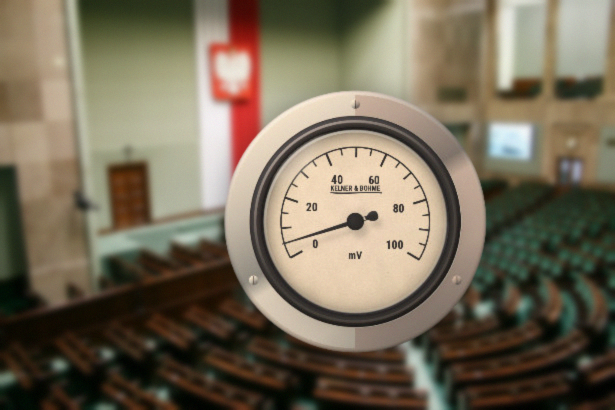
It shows 5 mV
